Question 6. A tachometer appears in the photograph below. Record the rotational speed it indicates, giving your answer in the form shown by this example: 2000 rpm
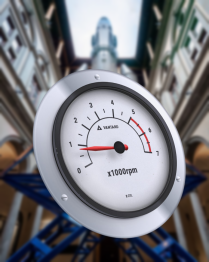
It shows 750 rpm
